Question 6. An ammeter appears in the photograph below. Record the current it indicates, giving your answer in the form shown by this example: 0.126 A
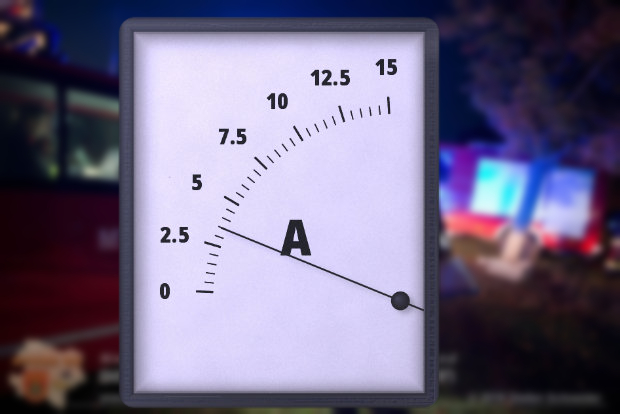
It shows 3.5 A
